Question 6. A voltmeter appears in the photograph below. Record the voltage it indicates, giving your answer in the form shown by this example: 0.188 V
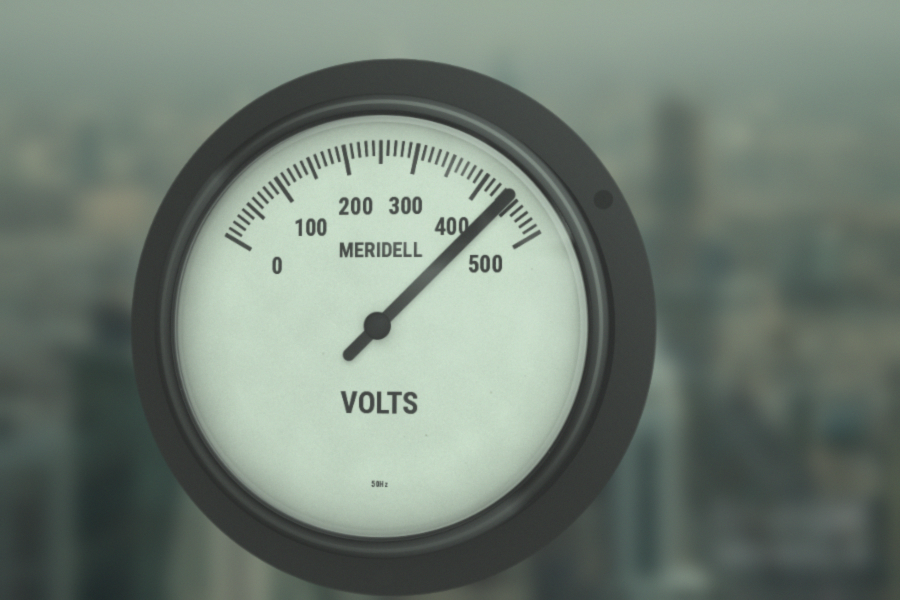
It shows 440 V
